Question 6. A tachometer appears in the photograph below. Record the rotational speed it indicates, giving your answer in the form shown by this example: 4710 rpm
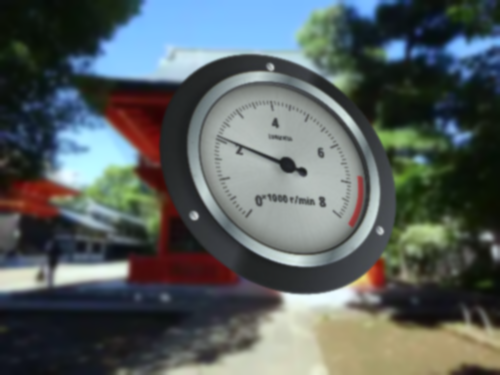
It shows 2000 rpm
